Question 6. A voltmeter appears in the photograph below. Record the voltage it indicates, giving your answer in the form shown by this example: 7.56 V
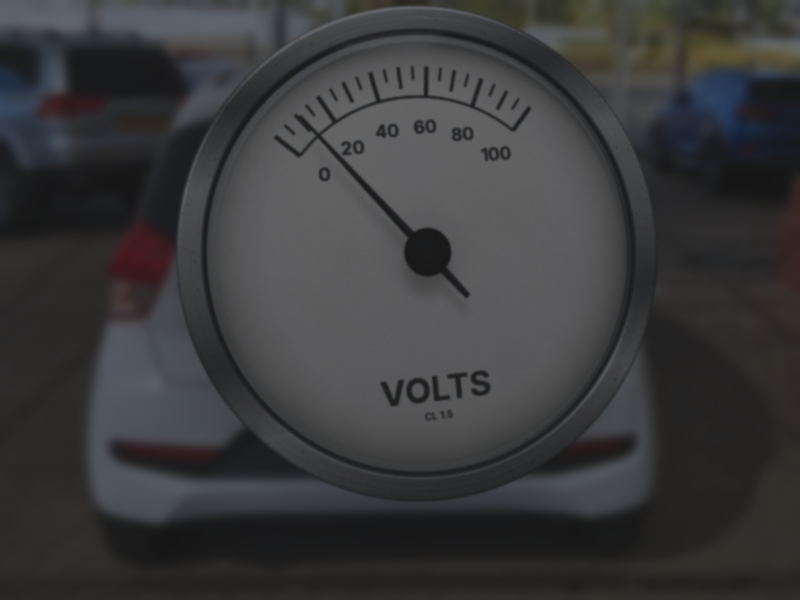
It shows 10 V
